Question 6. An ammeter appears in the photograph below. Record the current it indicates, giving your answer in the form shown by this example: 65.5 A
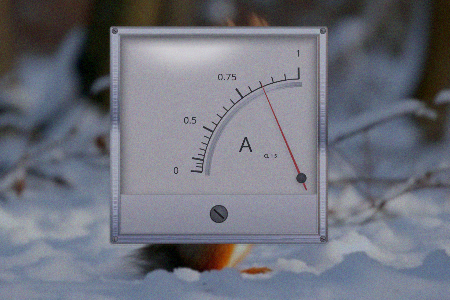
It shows 0.85 A
